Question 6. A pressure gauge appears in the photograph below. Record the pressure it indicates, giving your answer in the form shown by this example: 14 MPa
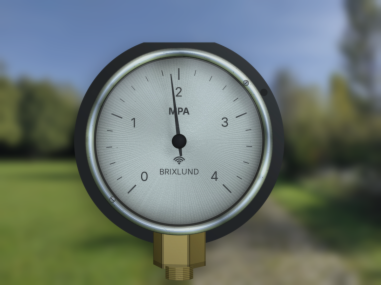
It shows 1.9 MPa
